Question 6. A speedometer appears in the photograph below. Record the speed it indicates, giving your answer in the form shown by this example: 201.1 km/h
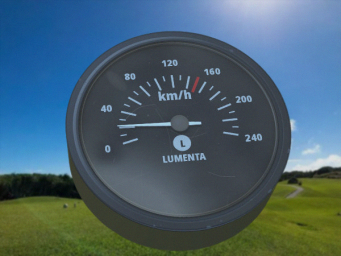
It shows 20 km/h
